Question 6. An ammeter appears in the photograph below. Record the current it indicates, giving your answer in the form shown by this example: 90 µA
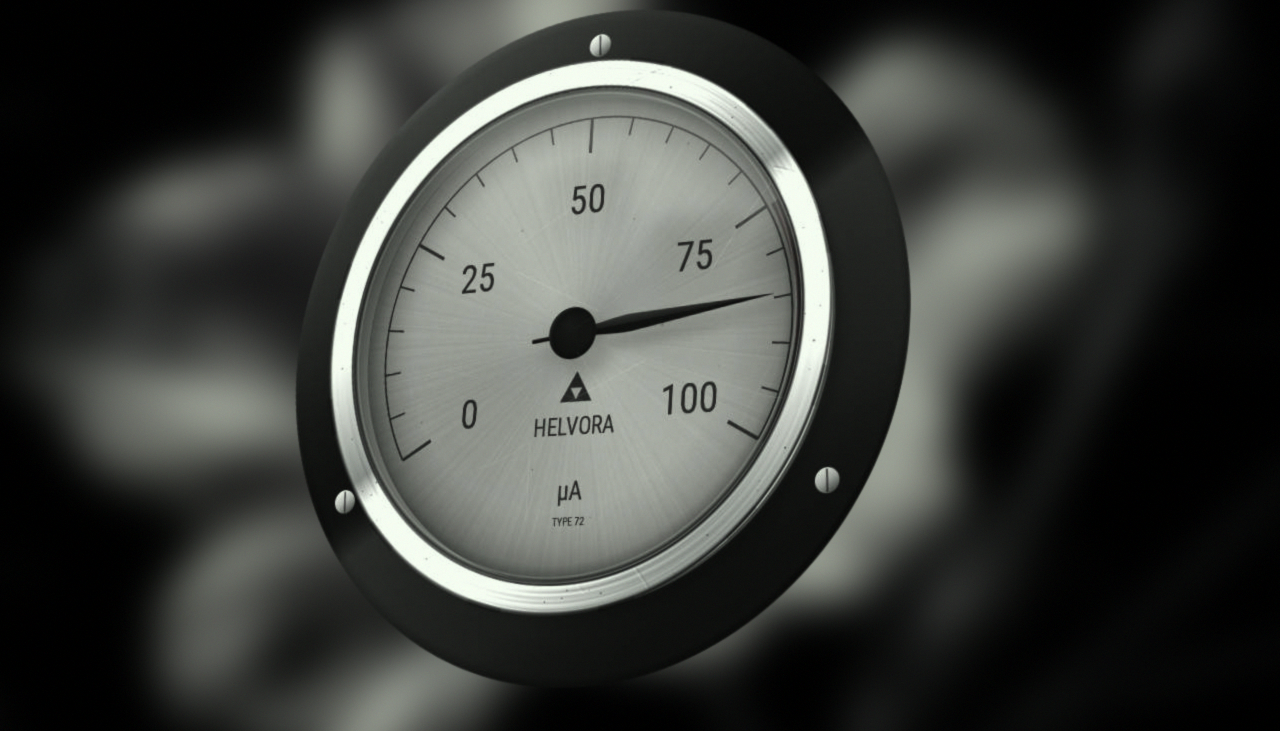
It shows 85 µA
